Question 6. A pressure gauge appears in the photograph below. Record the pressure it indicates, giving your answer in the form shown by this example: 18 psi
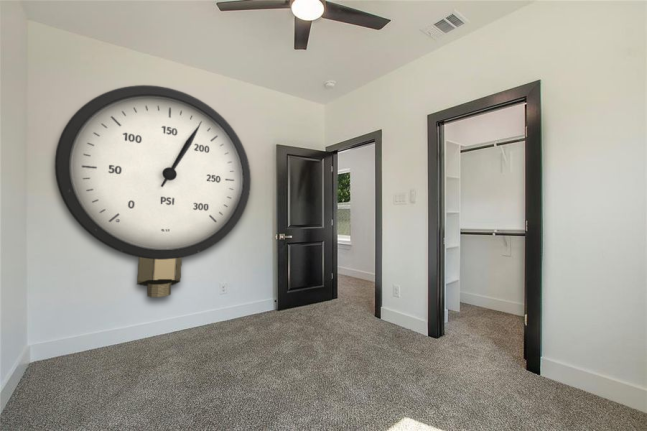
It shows 180 psi
